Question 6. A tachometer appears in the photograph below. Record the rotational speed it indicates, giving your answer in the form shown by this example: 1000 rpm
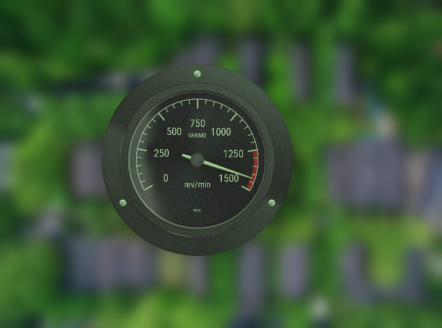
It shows 1425 rpm
